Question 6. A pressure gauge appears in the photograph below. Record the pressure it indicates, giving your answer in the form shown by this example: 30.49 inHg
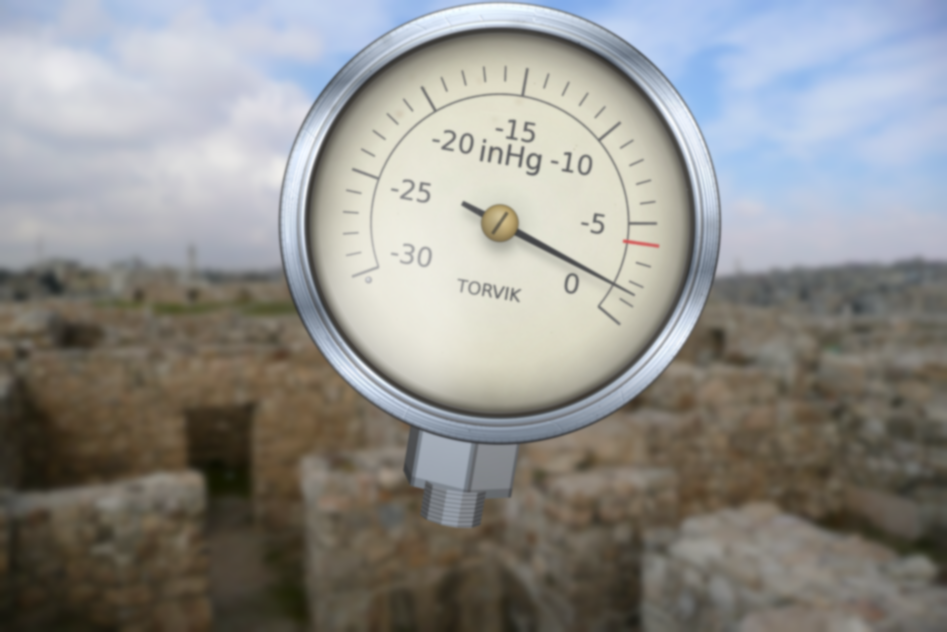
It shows -1.5 inHg
